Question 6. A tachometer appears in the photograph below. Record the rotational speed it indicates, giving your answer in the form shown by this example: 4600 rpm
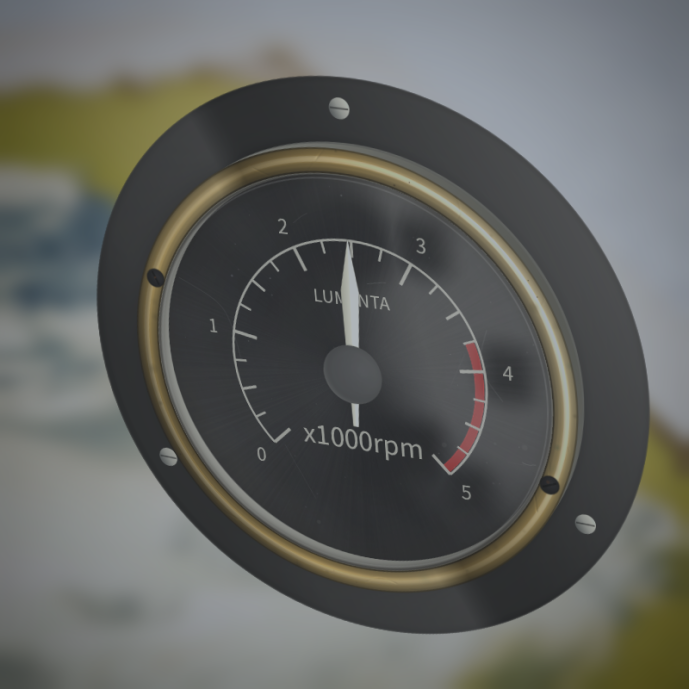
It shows 2500 rpm
